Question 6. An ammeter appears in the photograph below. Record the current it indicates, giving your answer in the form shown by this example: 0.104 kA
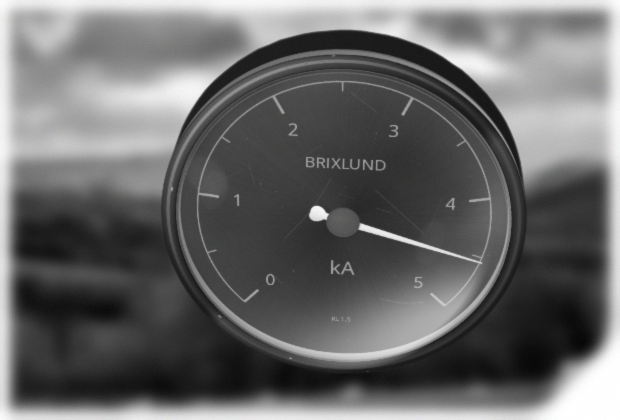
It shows 4.5 kA
